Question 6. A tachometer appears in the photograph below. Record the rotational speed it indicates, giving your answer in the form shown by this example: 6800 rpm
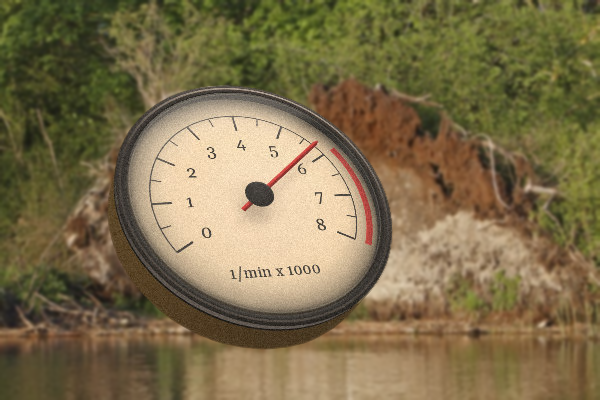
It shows 5750 rpm
